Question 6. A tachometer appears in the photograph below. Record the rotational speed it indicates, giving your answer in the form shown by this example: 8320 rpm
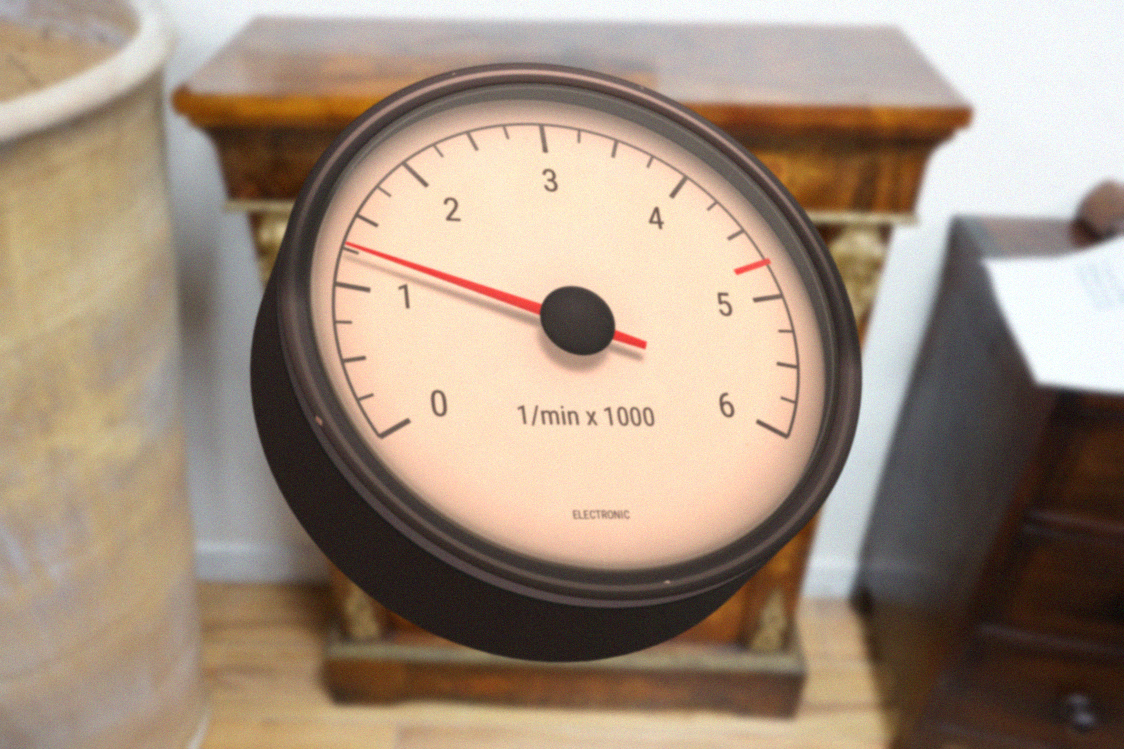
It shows 1250 rpm
